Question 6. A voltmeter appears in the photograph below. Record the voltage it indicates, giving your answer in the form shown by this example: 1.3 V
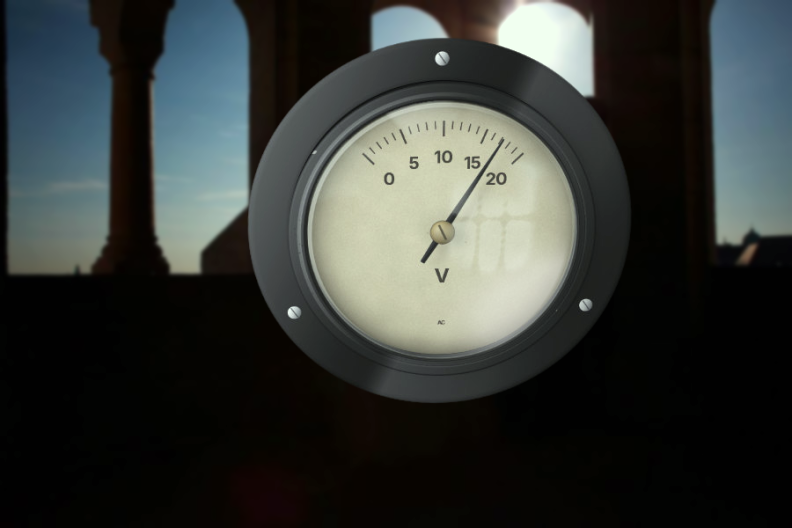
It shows 17 V
